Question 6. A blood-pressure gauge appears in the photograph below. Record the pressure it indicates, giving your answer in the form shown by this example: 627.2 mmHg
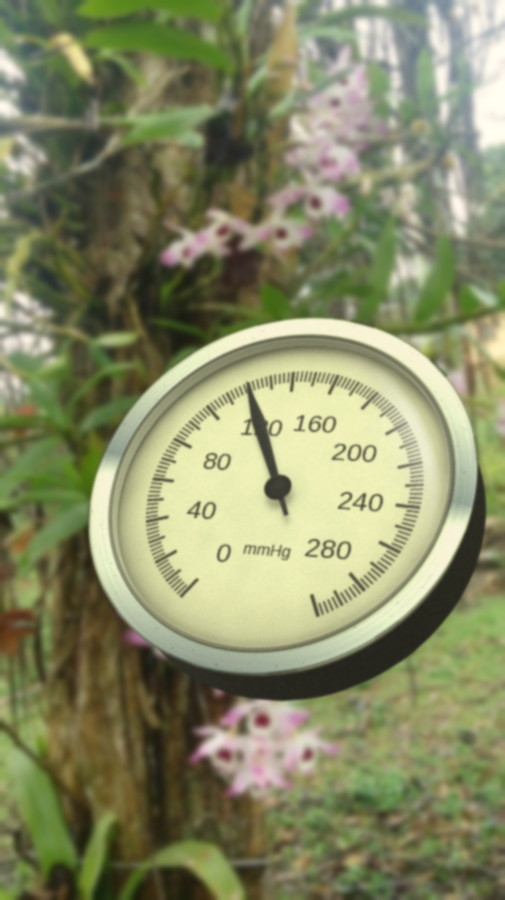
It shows 120 mmHg
